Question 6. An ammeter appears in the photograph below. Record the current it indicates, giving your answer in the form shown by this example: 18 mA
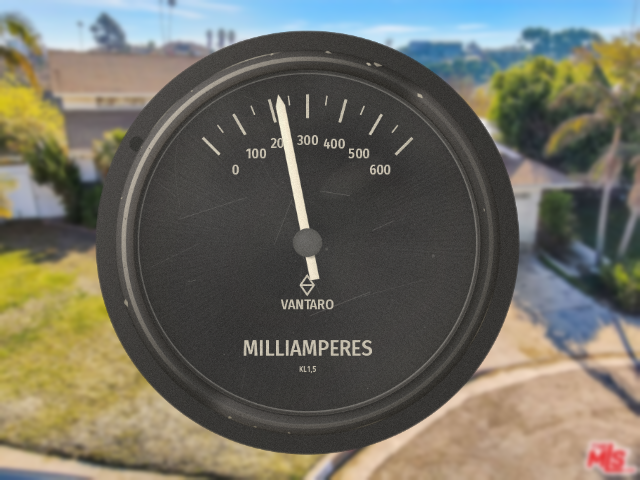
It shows 225 mA
